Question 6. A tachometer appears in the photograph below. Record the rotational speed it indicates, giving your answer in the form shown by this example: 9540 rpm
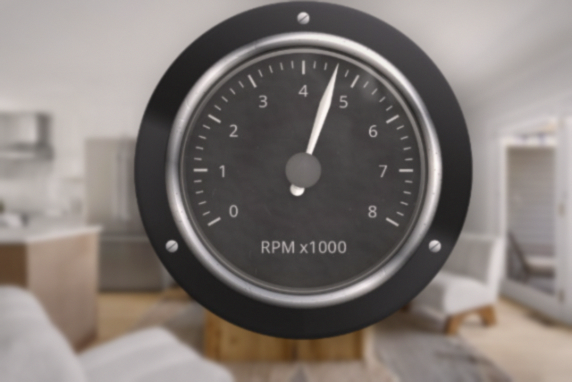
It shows 4600 rpm
